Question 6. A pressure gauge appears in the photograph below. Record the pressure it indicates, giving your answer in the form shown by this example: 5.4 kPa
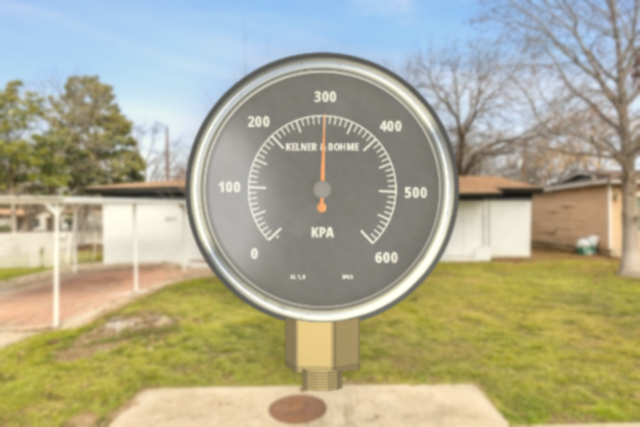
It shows 300 kPa
